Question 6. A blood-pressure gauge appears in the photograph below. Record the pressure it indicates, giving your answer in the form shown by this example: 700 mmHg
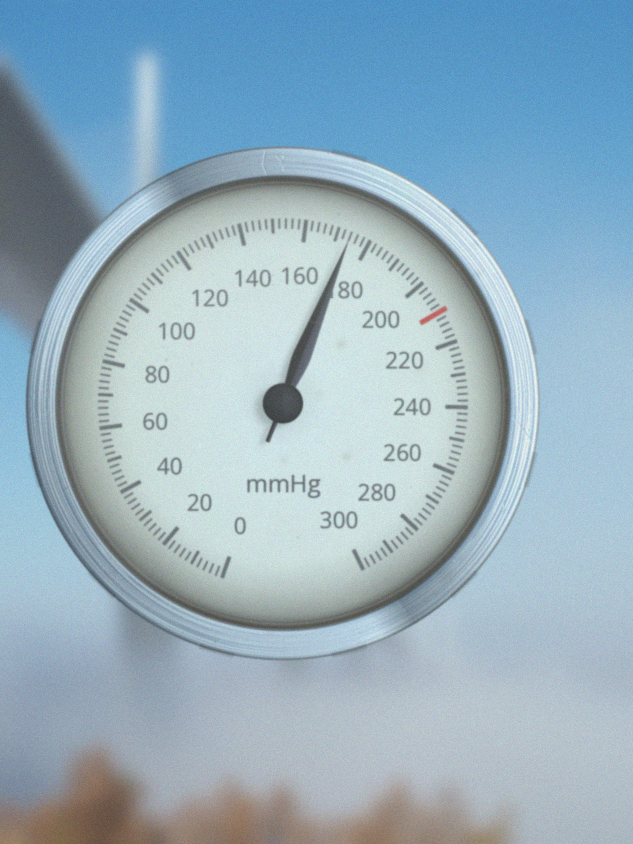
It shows 174 mmHg
